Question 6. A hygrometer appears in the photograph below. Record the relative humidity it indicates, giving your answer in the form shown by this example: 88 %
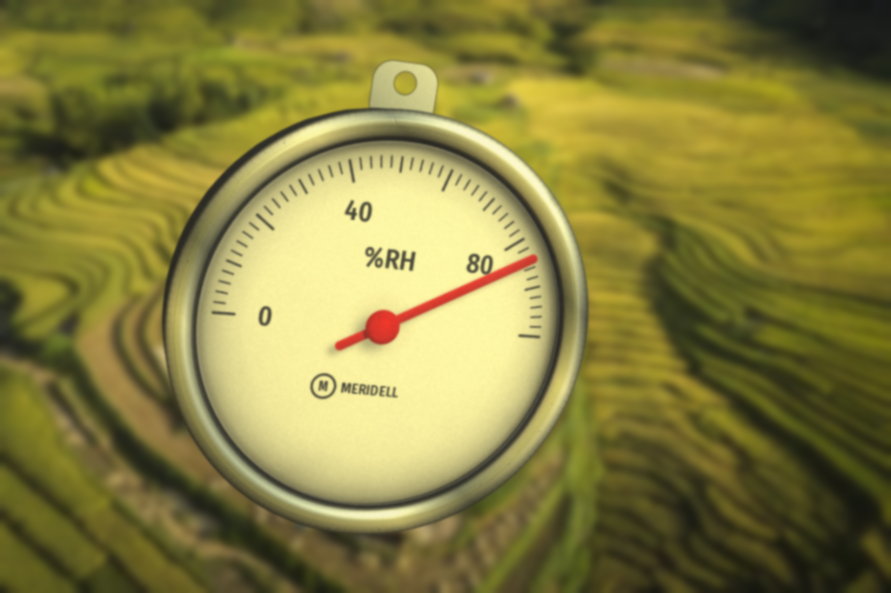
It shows 84 %
